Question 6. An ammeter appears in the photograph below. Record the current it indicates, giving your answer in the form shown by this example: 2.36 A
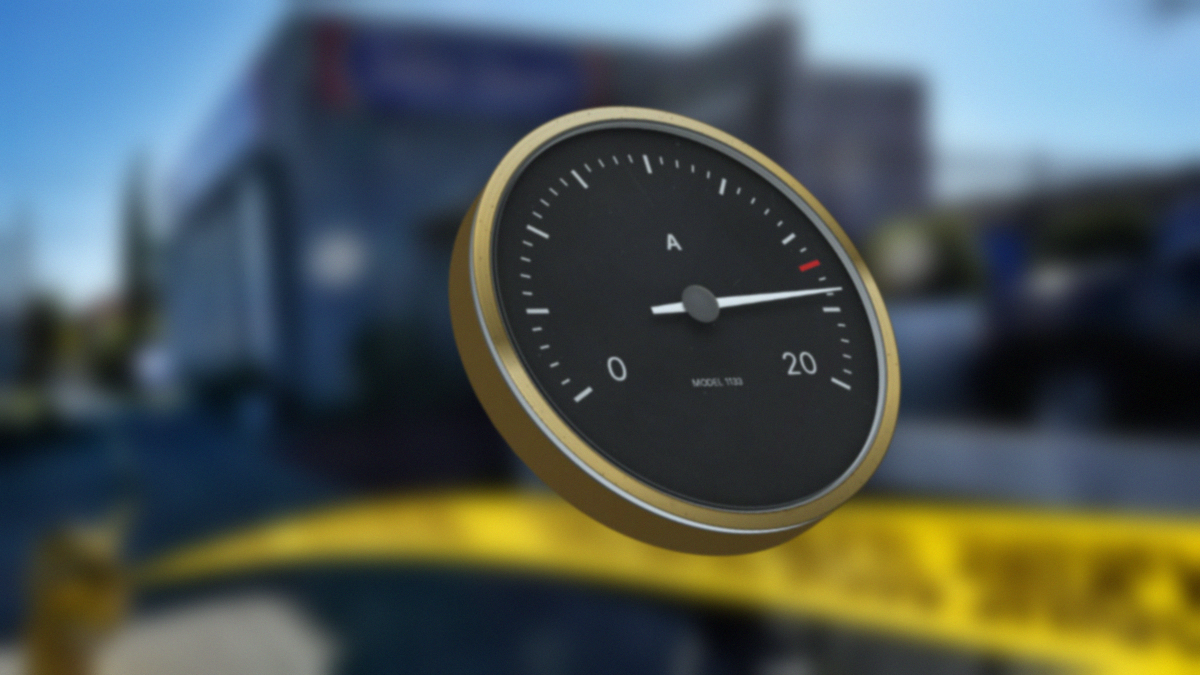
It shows 17 A
